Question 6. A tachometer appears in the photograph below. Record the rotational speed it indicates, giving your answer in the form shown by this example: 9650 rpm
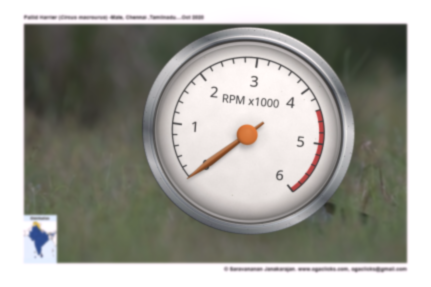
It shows 0 rpm
